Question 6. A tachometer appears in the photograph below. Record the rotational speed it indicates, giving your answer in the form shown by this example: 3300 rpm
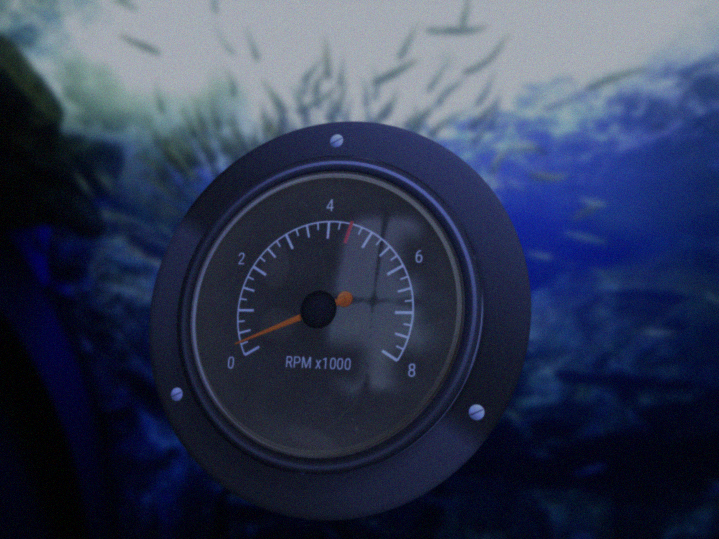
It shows 250 rpm
